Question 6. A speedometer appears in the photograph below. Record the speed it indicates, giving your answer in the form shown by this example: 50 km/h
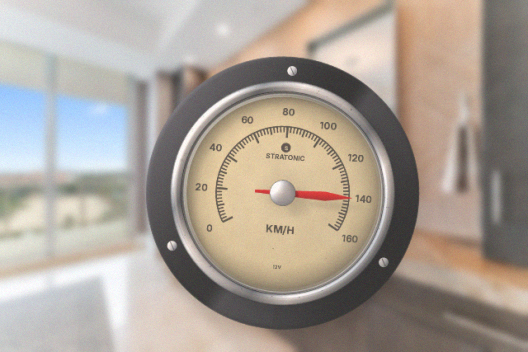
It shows 140 km/h
